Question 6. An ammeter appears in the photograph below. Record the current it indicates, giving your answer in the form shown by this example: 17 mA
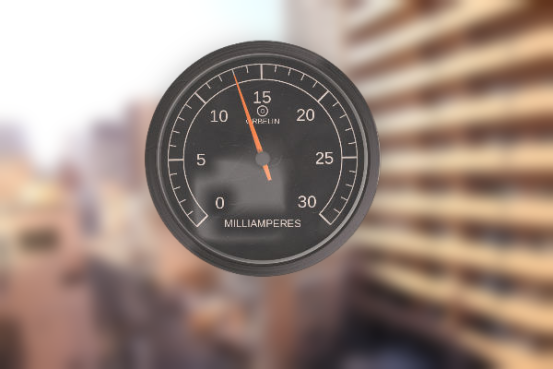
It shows 13 mA
